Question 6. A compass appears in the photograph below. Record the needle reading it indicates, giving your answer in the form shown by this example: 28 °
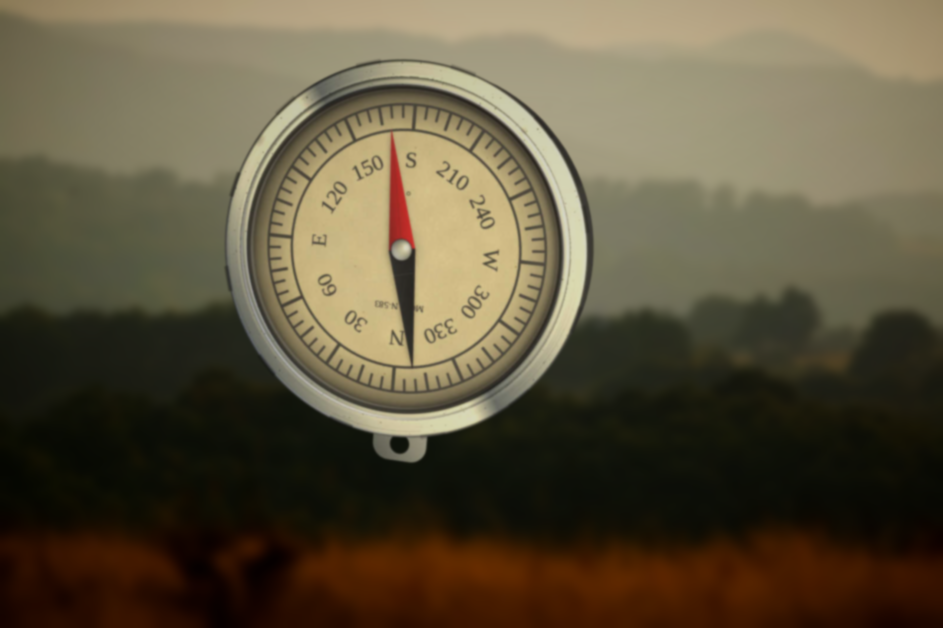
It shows 170 °
